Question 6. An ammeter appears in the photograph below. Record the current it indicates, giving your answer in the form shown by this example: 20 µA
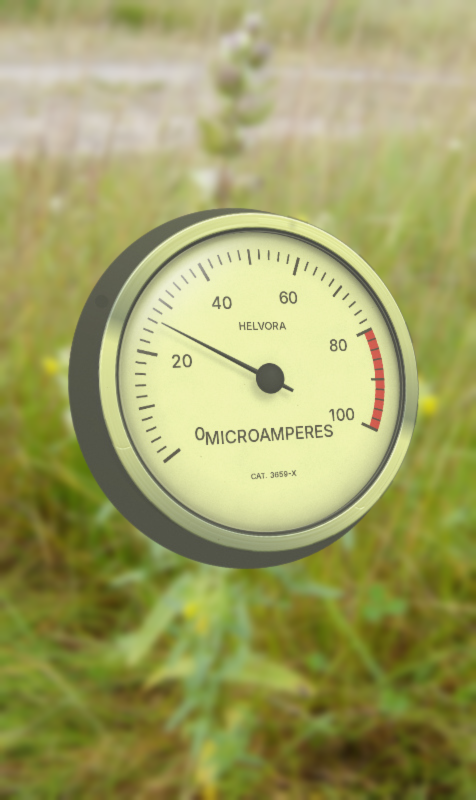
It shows 26 µA
